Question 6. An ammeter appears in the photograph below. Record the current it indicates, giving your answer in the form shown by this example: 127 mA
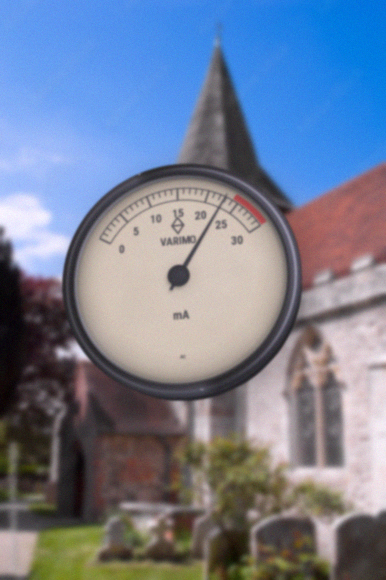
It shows 23 mA
